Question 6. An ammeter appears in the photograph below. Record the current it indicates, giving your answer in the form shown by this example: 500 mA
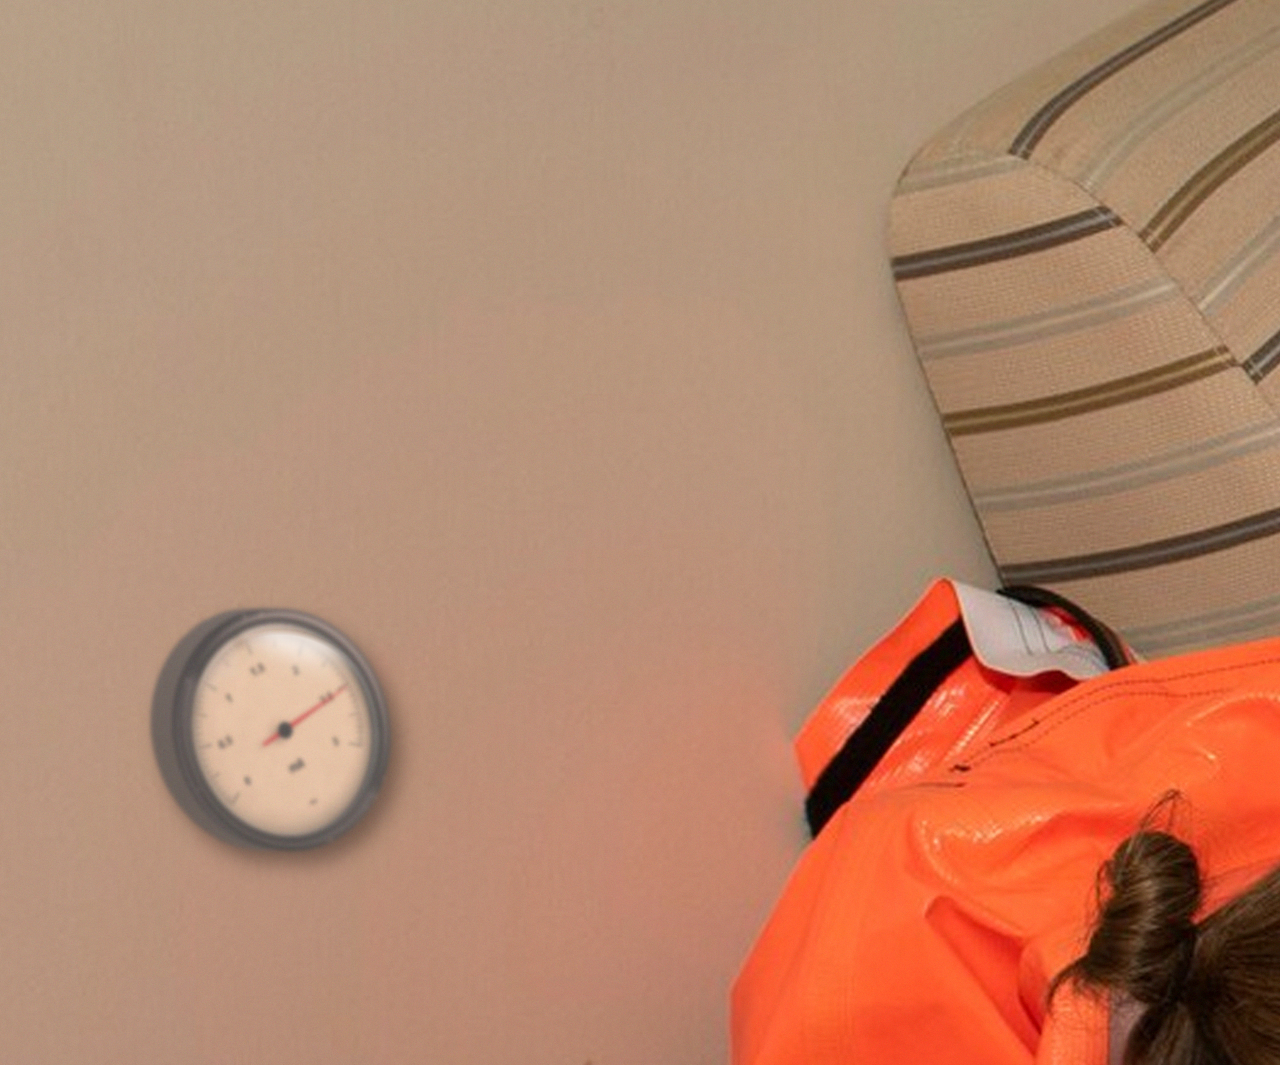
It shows 2.5 mA
